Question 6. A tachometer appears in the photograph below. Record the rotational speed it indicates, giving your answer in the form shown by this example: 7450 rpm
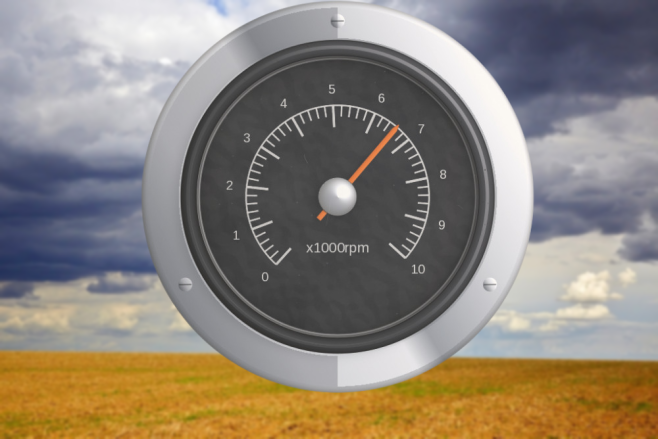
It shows 6600 rpm
